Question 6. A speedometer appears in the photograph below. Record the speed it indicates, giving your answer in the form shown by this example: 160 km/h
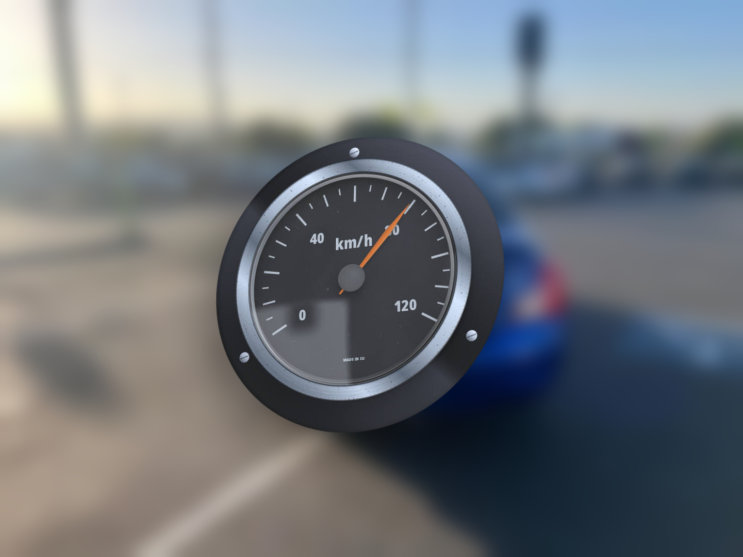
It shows 80 km/h
